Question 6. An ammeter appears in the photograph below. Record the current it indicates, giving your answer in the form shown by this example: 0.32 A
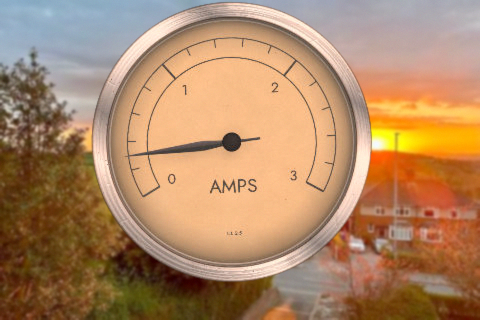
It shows 0.3 A
